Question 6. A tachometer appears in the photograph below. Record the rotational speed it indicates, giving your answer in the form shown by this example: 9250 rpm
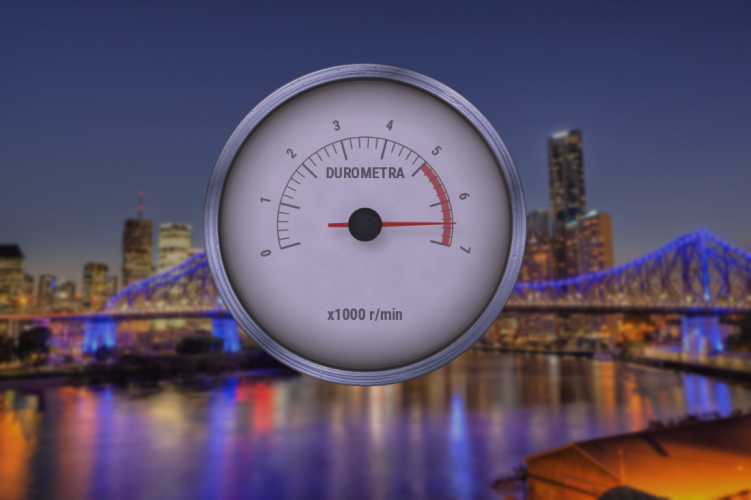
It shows 6500 rpm
